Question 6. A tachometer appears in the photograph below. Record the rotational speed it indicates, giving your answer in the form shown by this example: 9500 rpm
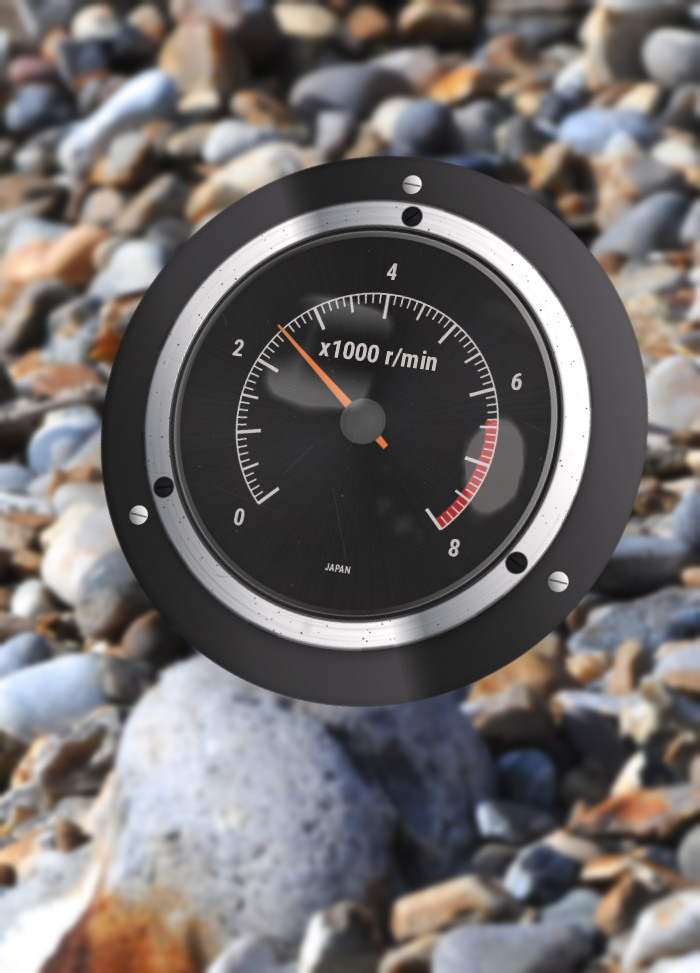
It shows 2500 rpm
